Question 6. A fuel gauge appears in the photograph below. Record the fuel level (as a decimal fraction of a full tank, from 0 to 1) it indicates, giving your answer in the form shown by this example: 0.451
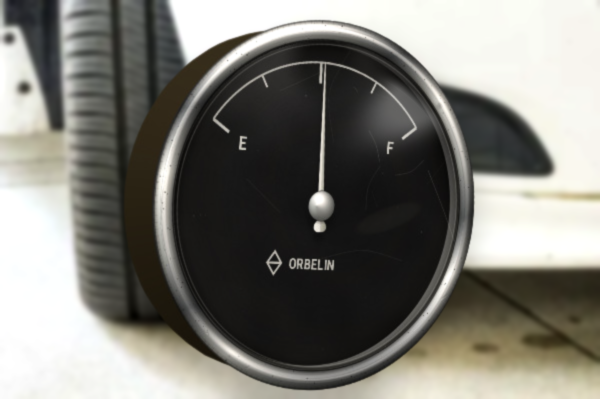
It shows 0.5
